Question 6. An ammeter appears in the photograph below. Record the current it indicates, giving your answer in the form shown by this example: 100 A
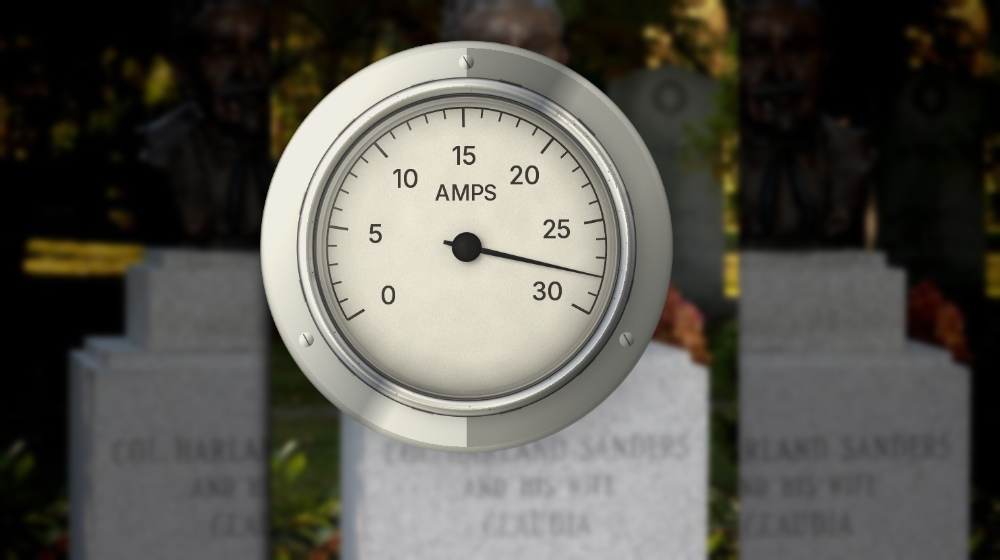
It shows 28 A
